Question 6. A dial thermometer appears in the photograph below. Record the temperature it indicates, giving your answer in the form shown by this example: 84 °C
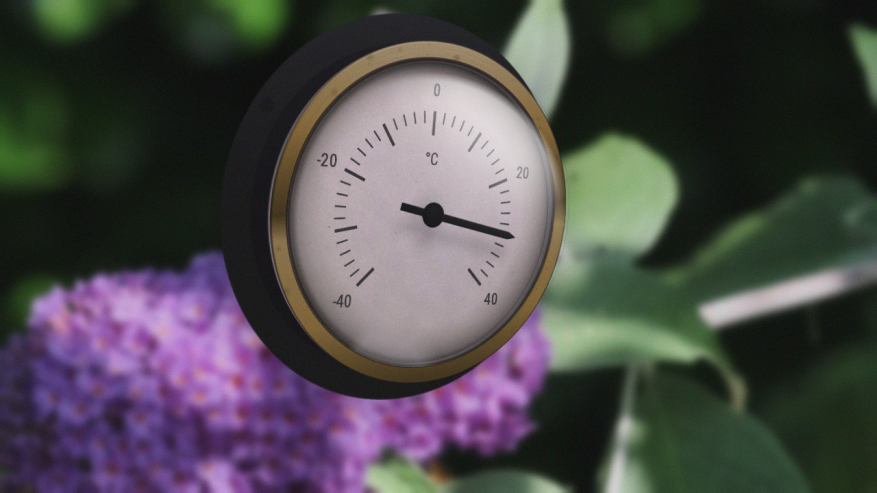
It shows 30 °C
